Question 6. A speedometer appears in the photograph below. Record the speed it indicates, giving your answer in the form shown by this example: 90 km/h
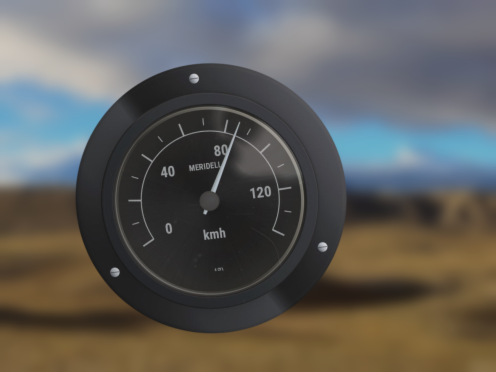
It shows 85 km/h
